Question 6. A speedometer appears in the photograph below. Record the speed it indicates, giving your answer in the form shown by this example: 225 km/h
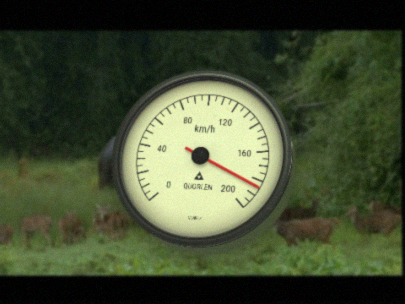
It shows 185 km/h
